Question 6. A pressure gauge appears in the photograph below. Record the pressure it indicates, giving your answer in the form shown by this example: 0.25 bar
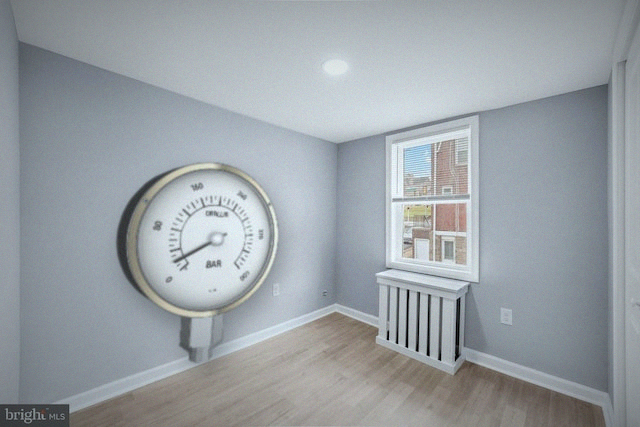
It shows 20 bar
